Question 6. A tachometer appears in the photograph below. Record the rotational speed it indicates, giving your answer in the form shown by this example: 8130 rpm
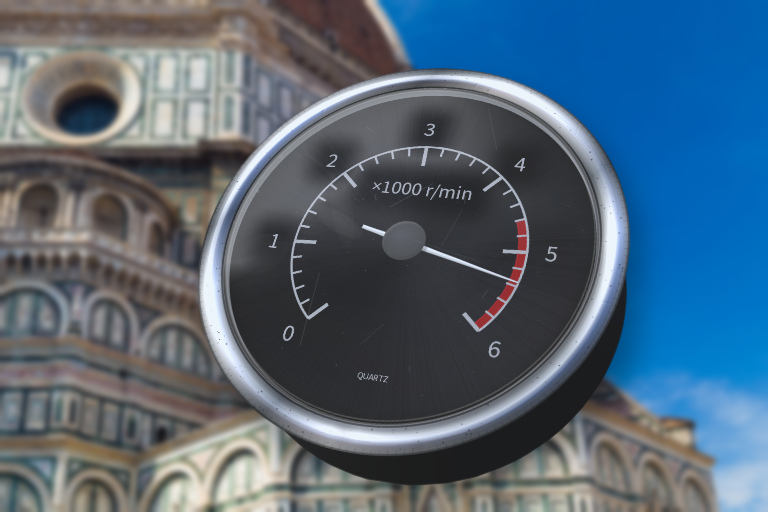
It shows 5400 rpm
